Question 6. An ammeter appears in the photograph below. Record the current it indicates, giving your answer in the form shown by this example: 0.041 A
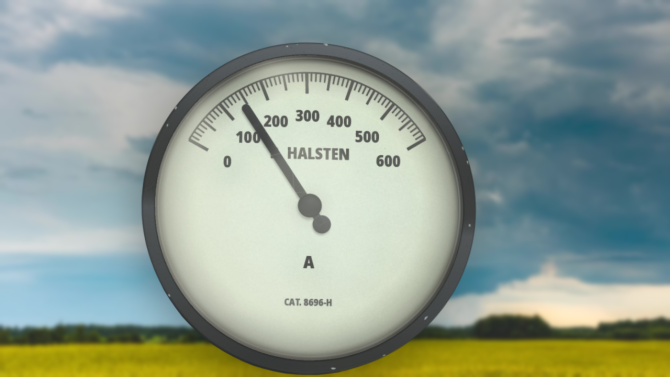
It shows 140 A
